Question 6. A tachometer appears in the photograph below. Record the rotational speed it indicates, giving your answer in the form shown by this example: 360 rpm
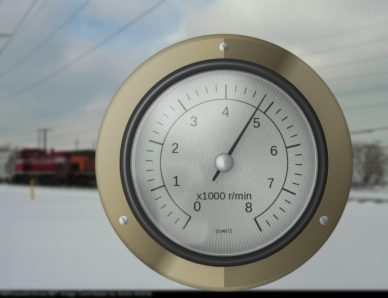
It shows 4800 rpm
